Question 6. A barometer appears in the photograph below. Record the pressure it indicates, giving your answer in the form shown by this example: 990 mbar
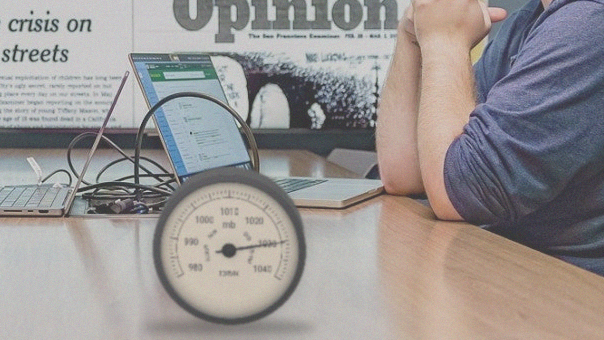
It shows 1030 mbar
